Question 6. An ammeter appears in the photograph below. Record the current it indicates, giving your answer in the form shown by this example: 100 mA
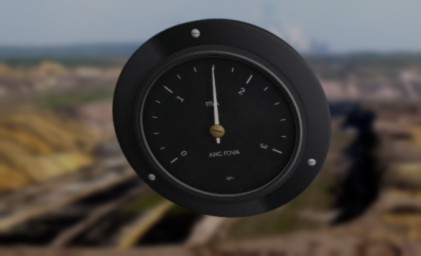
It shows 1.6 mA
